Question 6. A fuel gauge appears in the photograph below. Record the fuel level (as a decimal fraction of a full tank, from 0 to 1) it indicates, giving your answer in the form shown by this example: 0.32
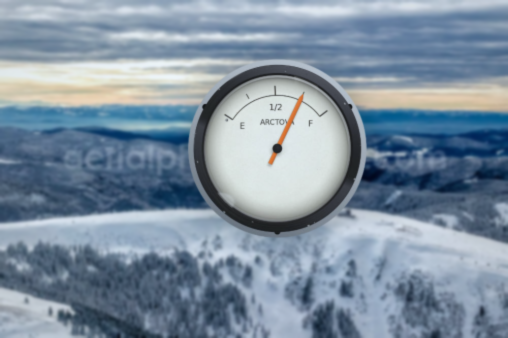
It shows 0.75
